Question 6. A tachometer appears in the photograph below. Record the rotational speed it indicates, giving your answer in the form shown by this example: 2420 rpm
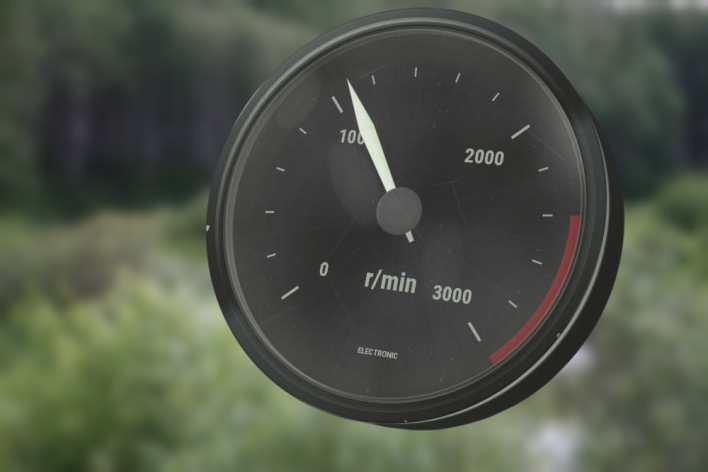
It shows 1100 rpm
